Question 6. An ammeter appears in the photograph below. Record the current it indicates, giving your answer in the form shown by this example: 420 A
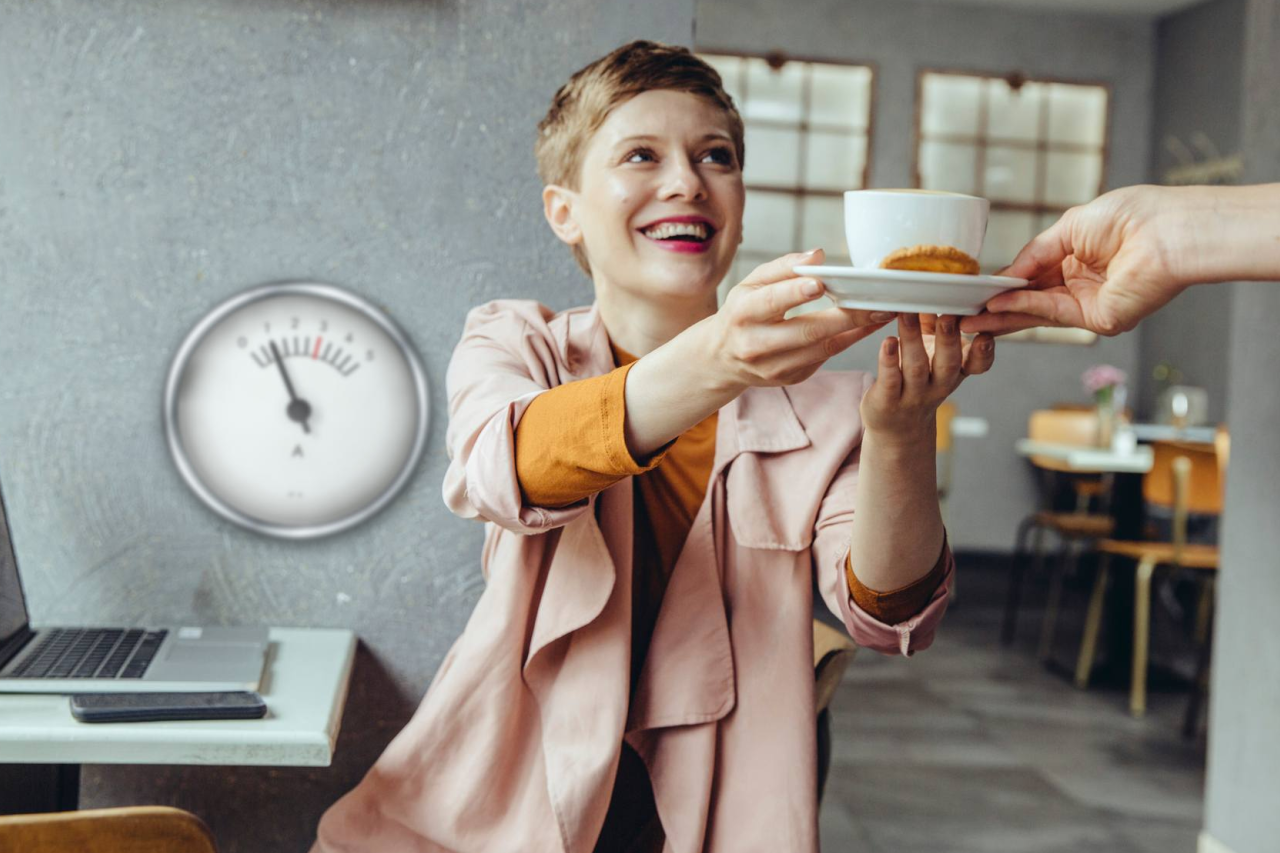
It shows 1 A
